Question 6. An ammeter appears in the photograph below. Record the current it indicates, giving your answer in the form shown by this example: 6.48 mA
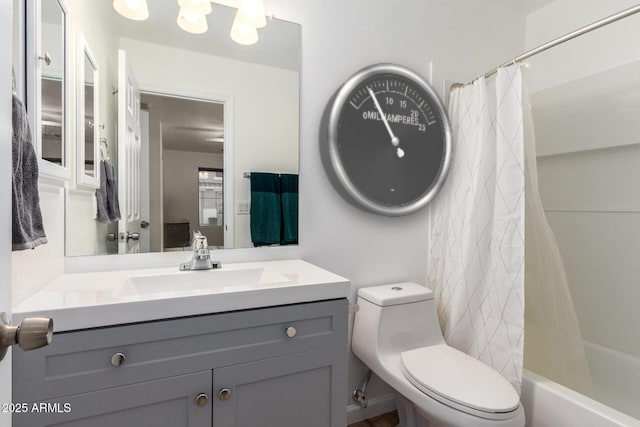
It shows 5 mA
